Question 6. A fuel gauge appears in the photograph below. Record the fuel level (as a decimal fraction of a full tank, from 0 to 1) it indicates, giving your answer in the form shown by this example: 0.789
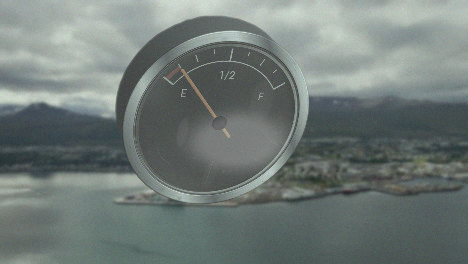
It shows 0.125
